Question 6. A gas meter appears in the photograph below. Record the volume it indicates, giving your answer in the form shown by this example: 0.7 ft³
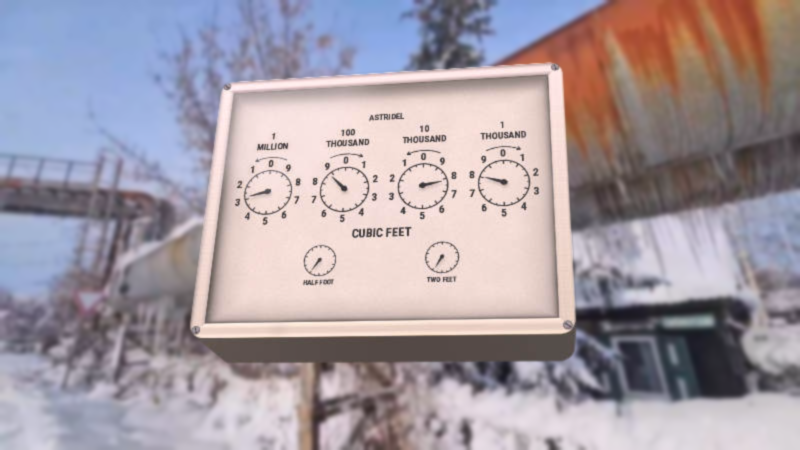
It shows 287800 ft³
